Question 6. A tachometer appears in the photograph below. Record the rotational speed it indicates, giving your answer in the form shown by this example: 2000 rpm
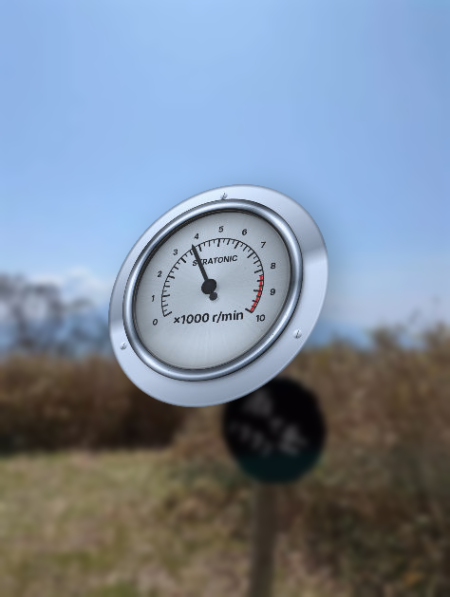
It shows 3750 rpm
